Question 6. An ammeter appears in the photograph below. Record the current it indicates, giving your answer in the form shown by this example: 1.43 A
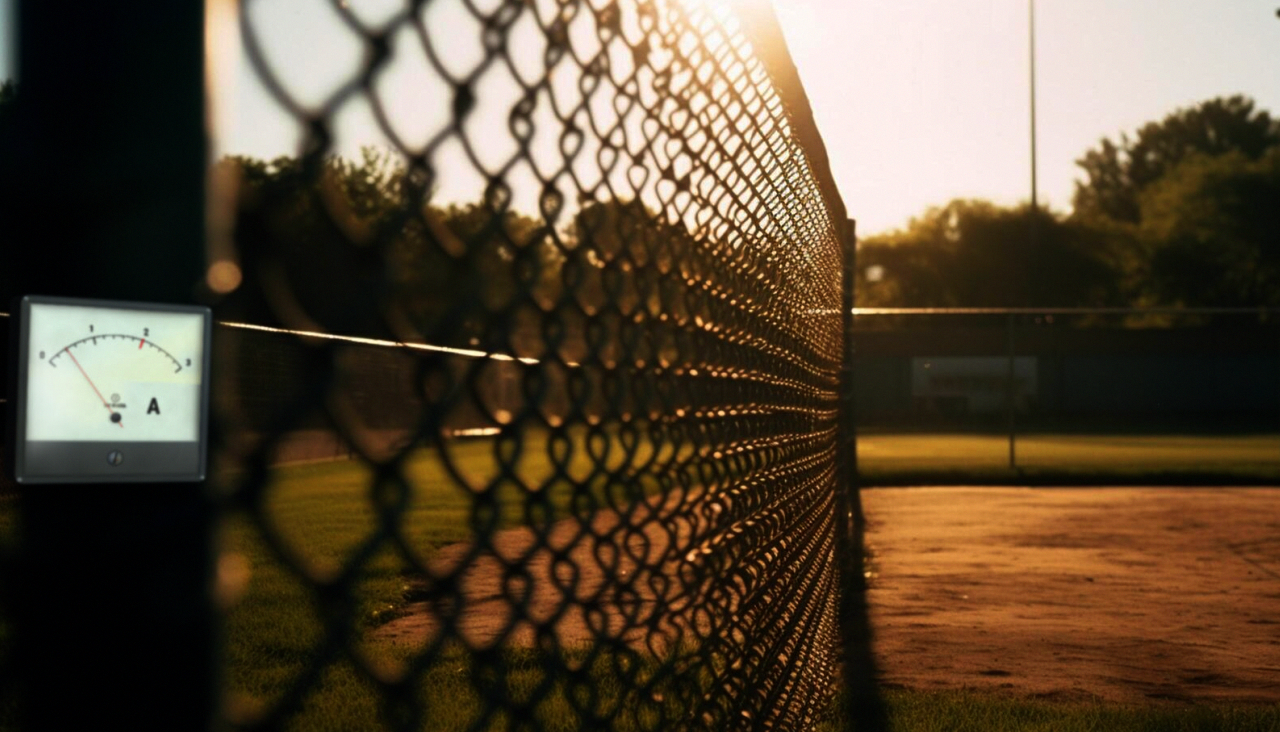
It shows 0.4 A
